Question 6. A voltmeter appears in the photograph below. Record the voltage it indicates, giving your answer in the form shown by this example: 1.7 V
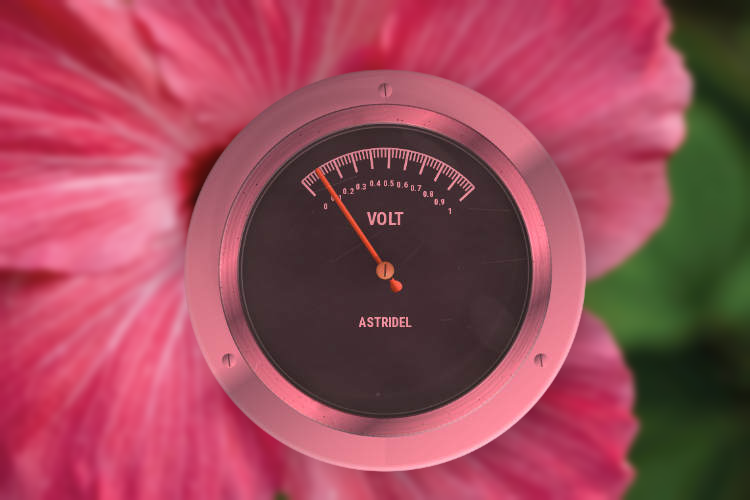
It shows 0.1 V
